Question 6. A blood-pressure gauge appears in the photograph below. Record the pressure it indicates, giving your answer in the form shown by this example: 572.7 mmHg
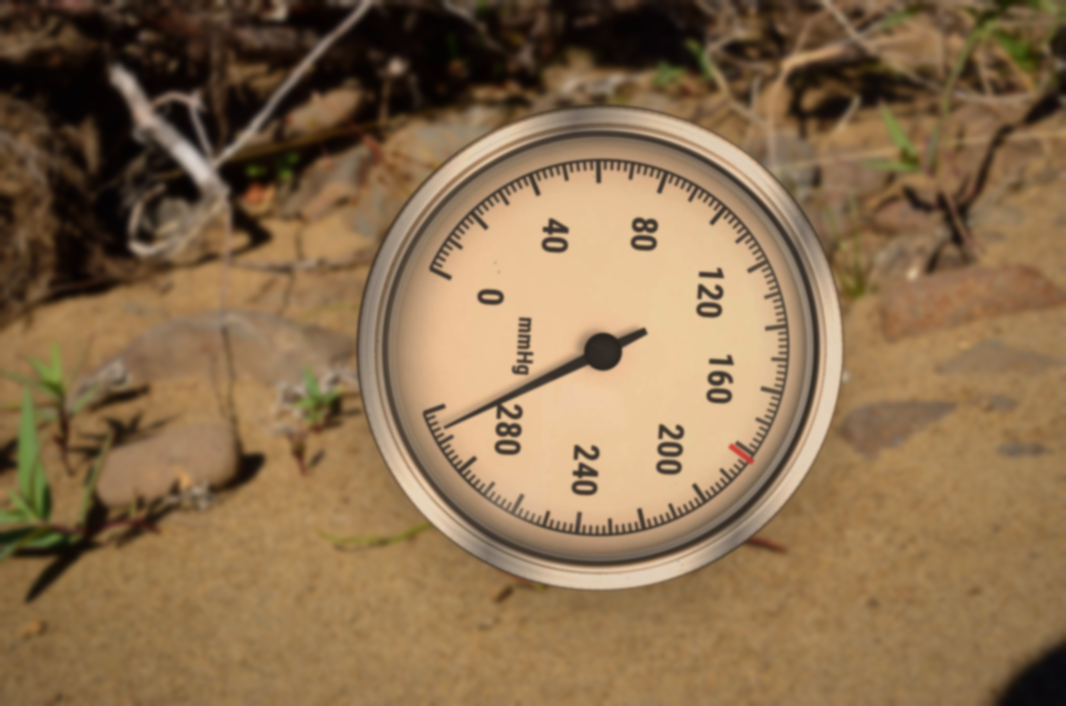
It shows 294 mmHg
